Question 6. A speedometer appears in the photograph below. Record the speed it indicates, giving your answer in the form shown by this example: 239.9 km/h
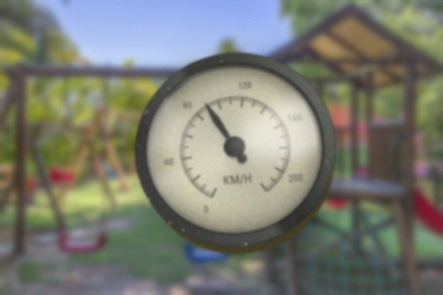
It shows 90 km/h
